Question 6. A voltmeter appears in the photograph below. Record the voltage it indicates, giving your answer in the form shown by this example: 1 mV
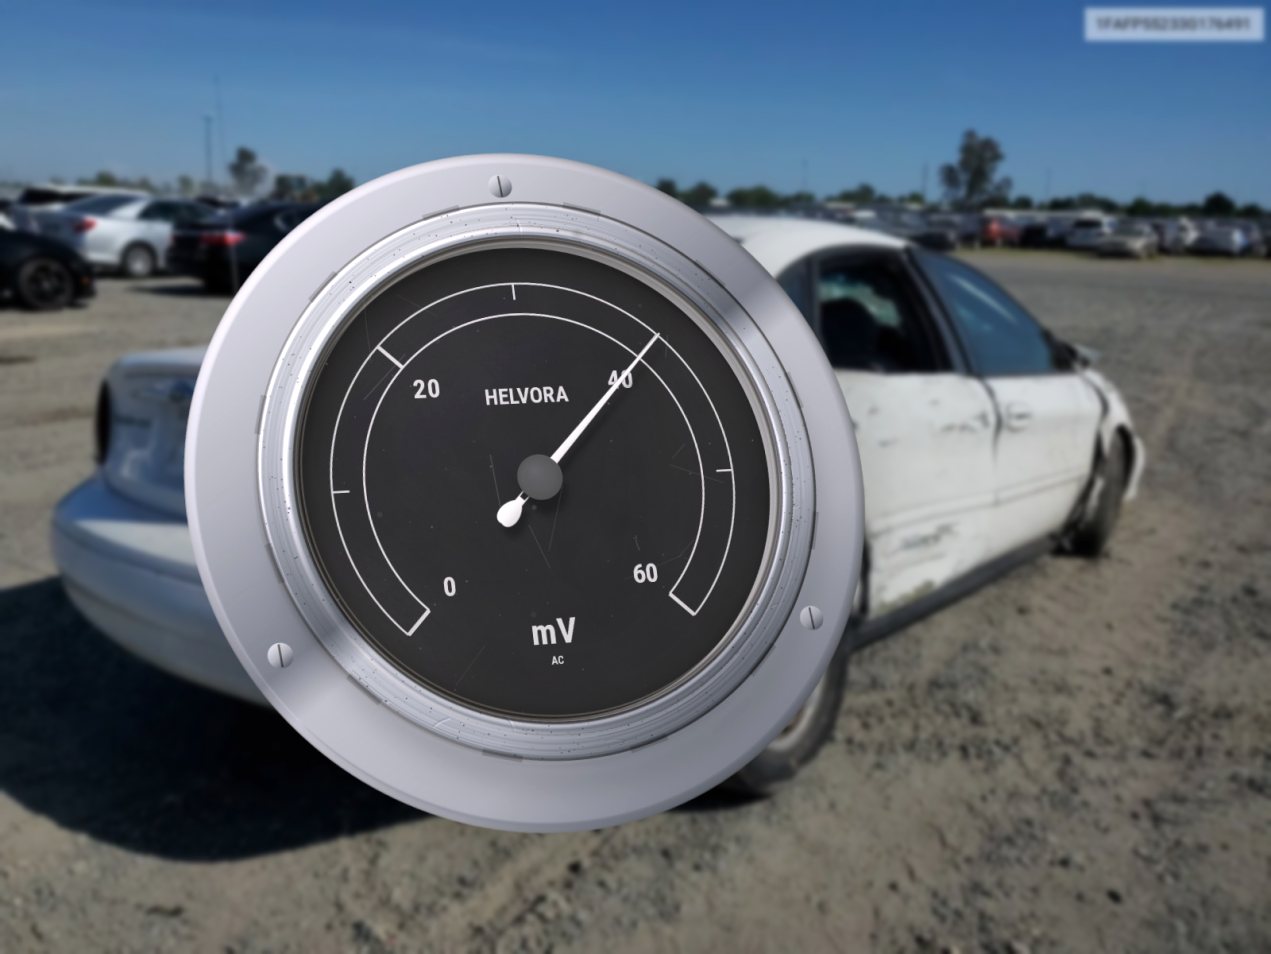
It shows 40 mV
